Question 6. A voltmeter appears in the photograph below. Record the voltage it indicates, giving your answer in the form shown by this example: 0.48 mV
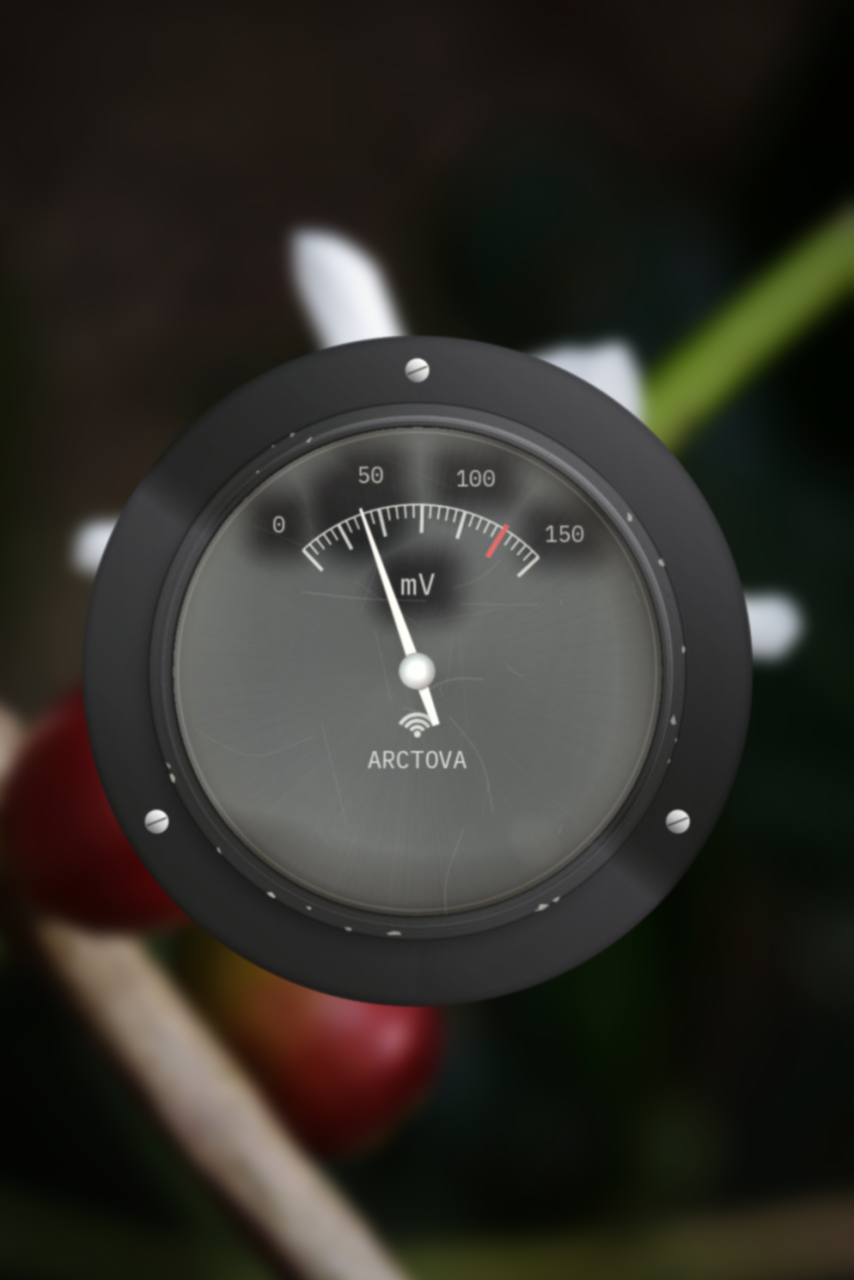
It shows 40 mV
